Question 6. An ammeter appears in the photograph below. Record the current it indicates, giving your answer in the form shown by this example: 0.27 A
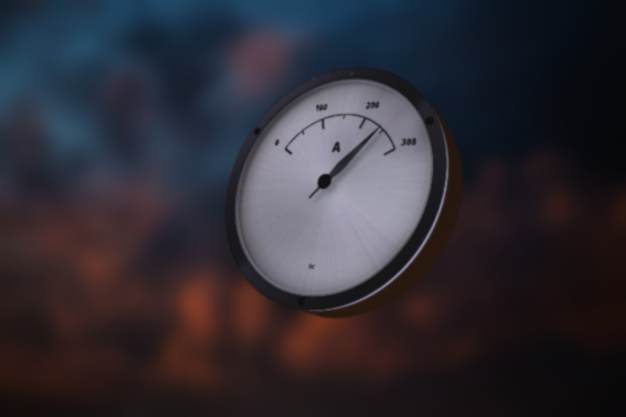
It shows 250 A
